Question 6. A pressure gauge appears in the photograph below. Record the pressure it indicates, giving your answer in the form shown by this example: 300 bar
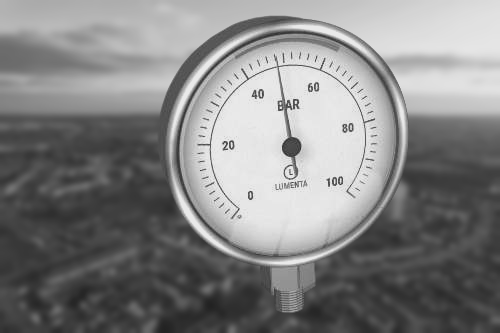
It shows 48 bar
